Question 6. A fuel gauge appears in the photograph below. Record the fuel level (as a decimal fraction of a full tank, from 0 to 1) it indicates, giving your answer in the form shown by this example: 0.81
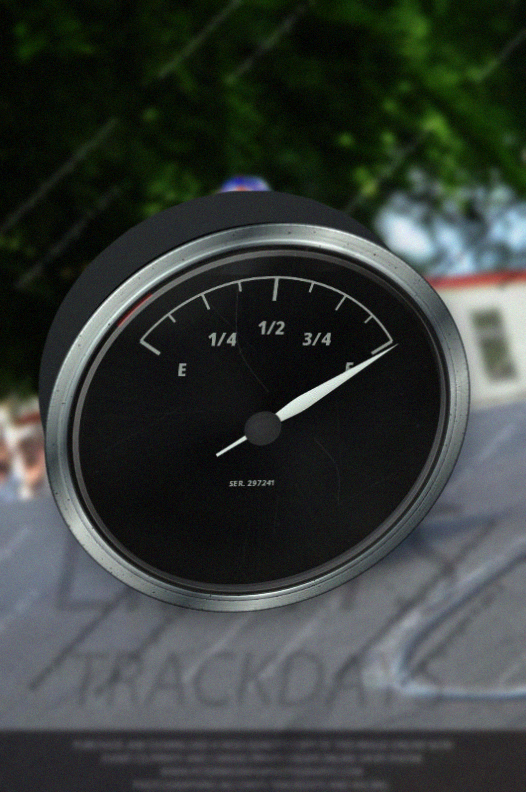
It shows 1
